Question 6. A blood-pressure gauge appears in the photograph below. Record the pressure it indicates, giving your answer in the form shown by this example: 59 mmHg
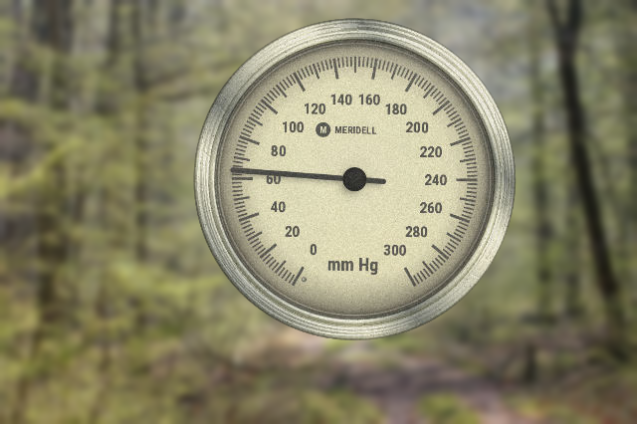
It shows 64 mmHg
